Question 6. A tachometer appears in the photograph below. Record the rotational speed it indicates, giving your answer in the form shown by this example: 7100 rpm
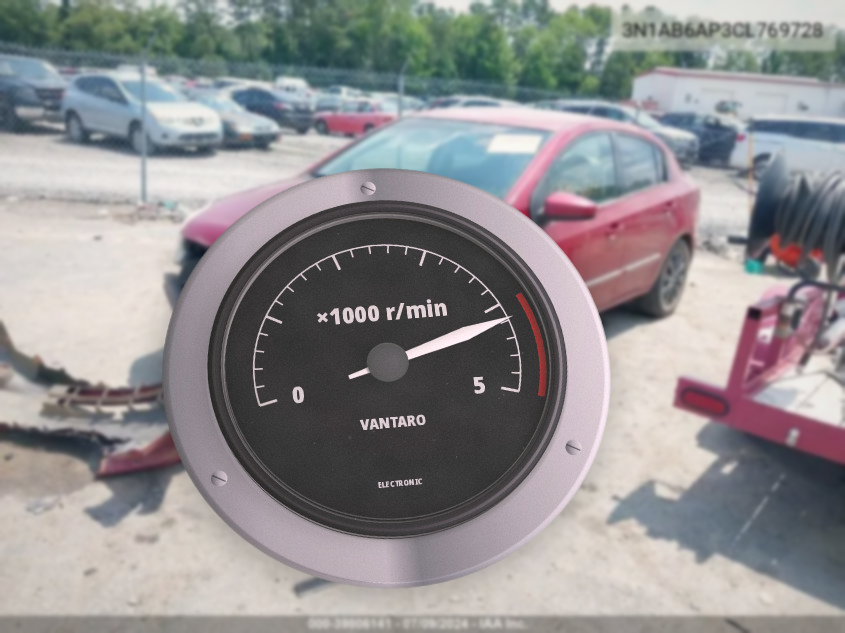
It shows 4200 rpm
